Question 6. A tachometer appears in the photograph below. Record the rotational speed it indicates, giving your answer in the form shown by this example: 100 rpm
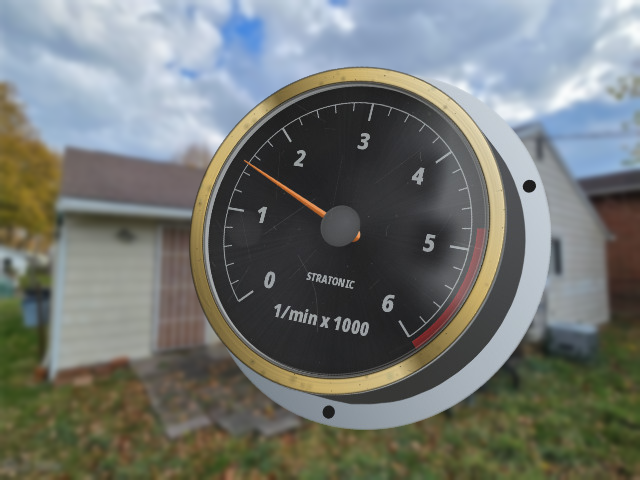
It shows 1500 rpm
